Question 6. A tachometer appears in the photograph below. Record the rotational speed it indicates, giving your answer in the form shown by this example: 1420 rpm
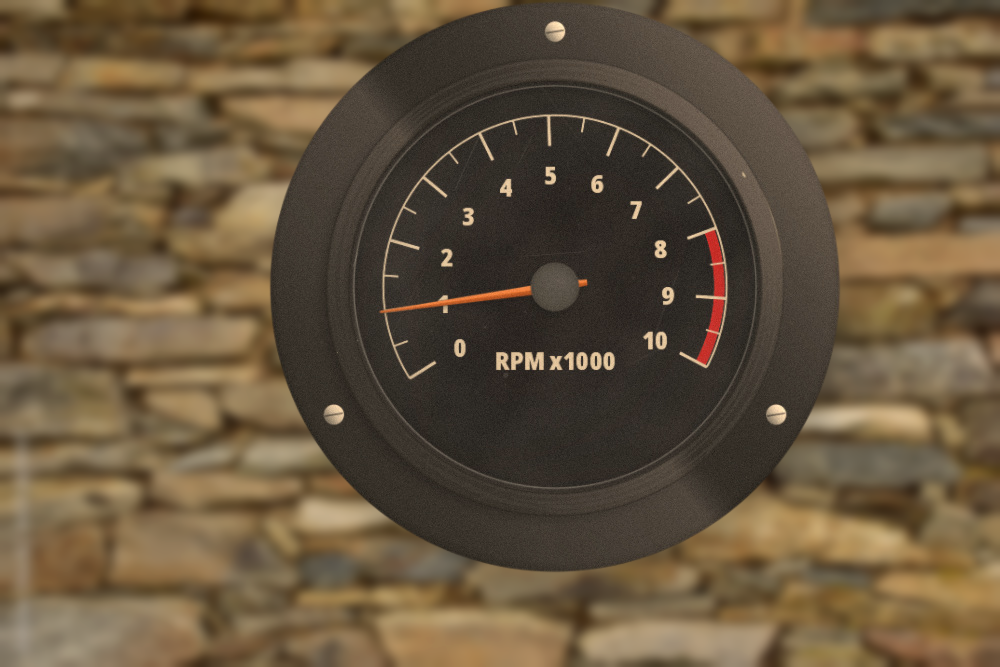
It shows 1000 rpm
